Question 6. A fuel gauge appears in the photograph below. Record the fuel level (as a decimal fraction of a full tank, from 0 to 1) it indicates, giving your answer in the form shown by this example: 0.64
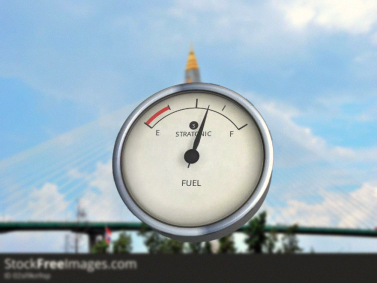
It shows 0.625
